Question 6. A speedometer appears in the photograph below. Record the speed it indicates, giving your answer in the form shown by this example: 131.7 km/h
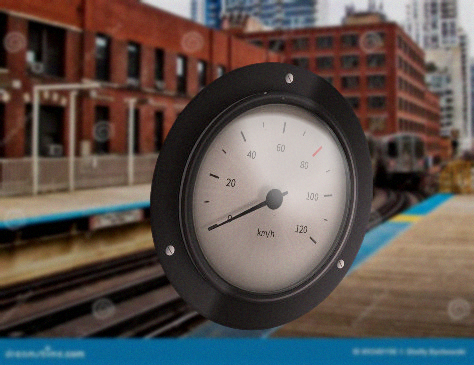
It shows 0 km/h
